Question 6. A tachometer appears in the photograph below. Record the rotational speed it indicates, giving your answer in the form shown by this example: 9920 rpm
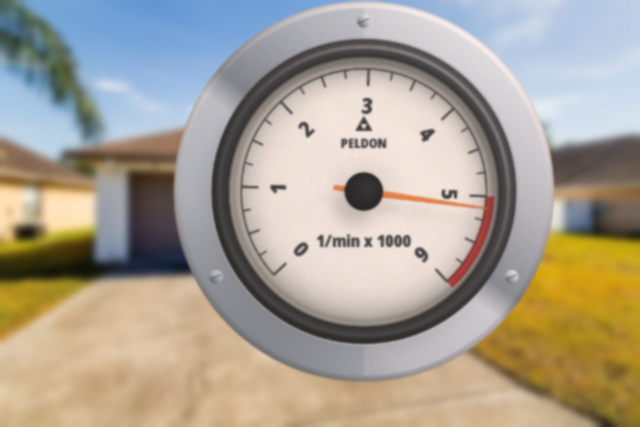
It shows 5125 rpm
